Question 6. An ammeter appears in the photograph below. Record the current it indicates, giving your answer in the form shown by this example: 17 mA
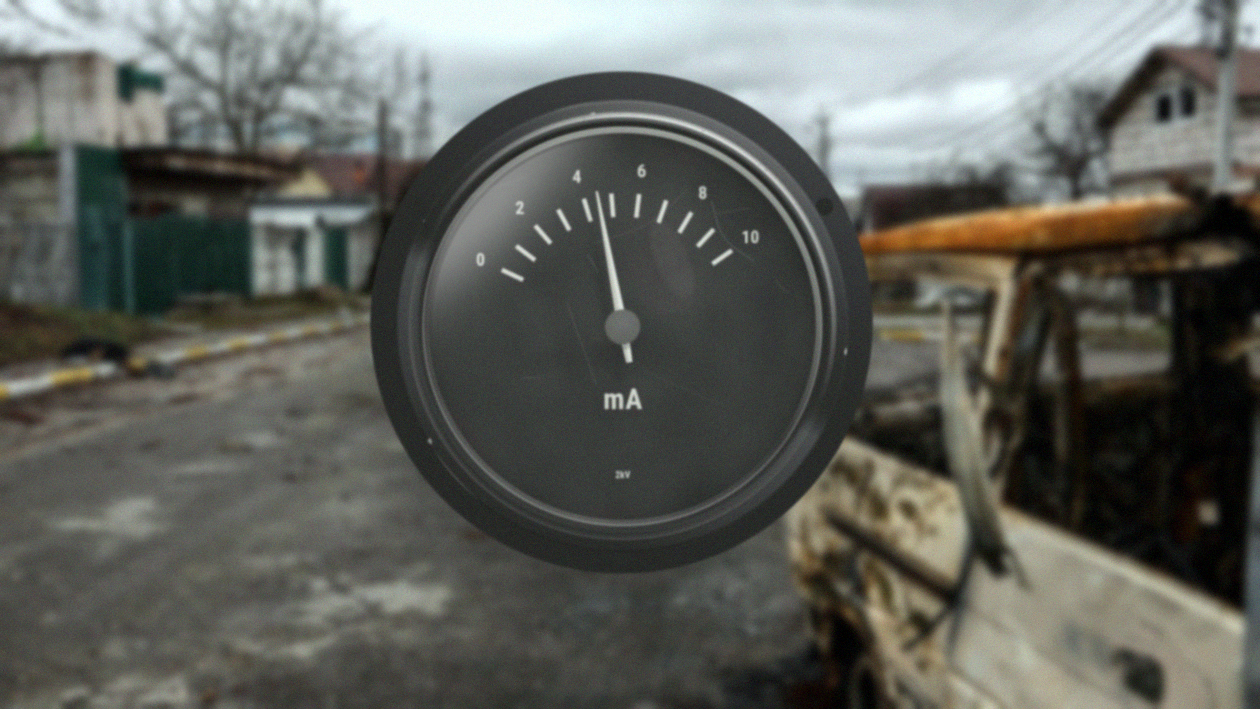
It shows 4.5 mA
